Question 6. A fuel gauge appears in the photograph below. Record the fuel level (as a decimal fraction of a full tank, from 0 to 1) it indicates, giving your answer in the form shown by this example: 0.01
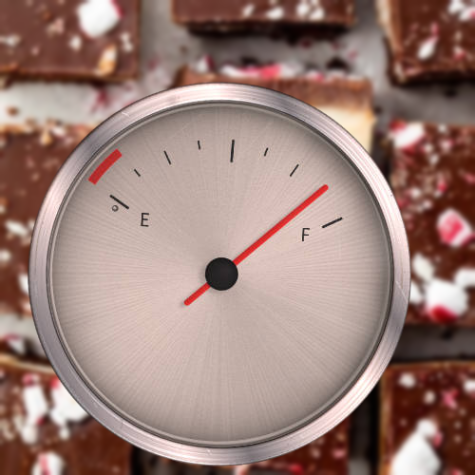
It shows 0.875
